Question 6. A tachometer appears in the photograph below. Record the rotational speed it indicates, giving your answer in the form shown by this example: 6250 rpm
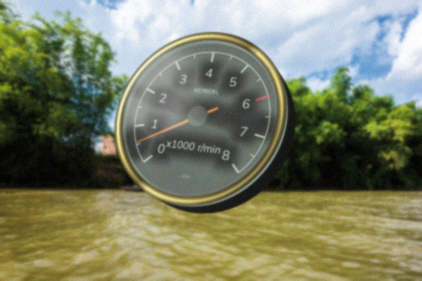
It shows 500 rpm
